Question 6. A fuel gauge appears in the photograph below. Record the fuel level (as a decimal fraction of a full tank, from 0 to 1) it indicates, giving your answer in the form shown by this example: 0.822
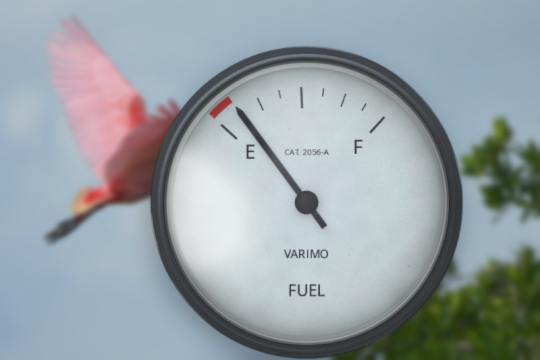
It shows 0.125
